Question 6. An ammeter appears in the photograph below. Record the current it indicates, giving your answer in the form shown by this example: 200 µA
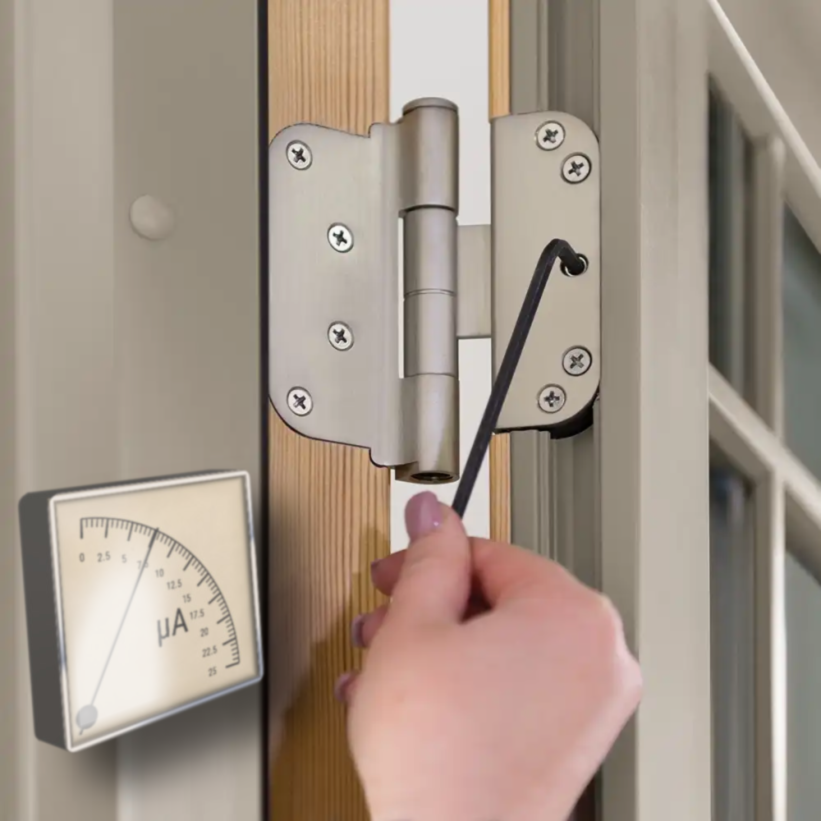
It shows 7.5 µA
